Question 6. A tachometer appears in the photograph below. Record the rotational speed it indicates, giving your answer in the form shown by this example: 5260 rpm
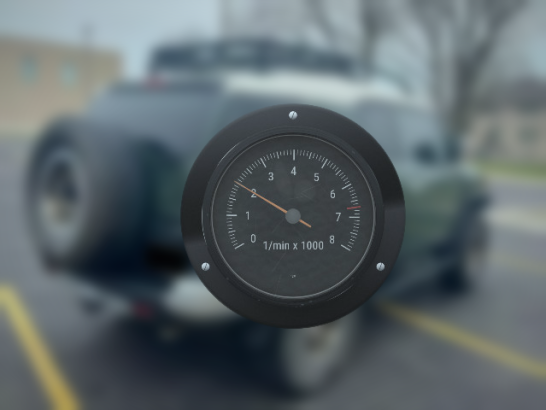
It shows 2000 rpm
